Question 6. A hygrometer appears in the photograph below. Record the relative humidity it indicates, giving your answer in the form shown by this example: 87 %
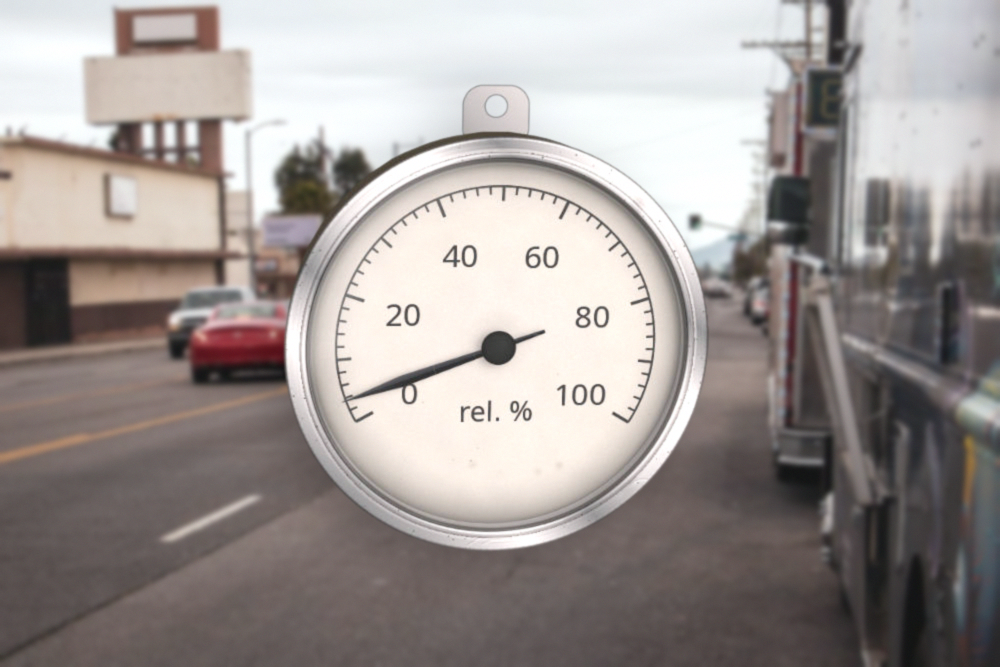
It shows 4 %
